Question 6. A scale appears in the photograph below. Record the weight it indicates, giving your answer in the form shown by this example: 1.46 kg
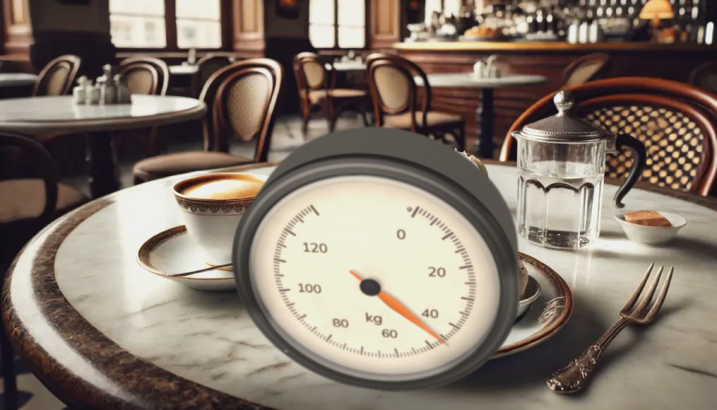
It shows 45 kg
